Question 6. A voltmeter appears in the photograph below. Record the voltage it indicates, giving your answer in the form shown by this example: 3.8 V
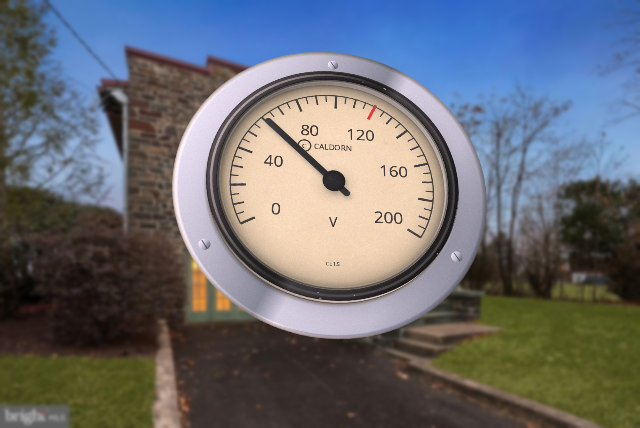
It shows 60 V
